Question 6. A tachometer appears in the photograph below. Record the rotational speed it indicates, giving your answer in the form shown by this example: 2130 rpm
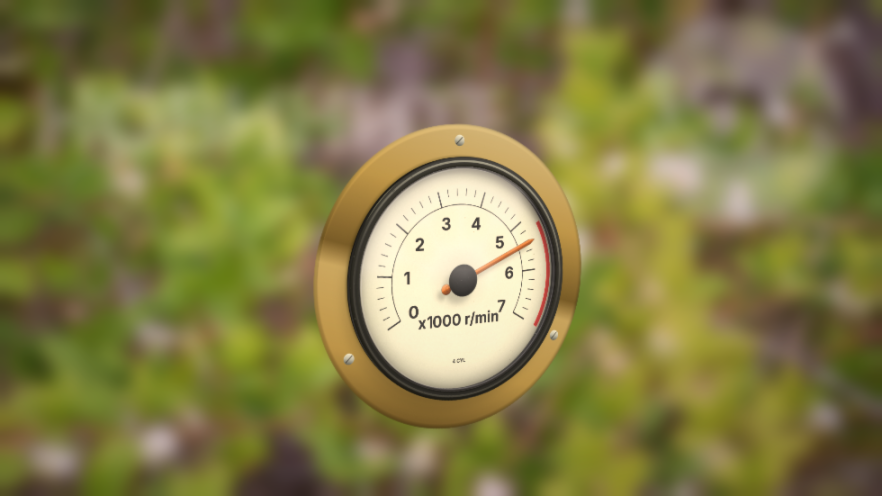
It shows 5400 rpm
